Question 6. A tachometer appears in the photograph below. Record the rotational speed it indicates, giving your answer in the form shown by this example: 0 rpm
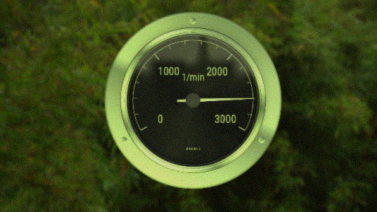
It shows 2600 rpm
